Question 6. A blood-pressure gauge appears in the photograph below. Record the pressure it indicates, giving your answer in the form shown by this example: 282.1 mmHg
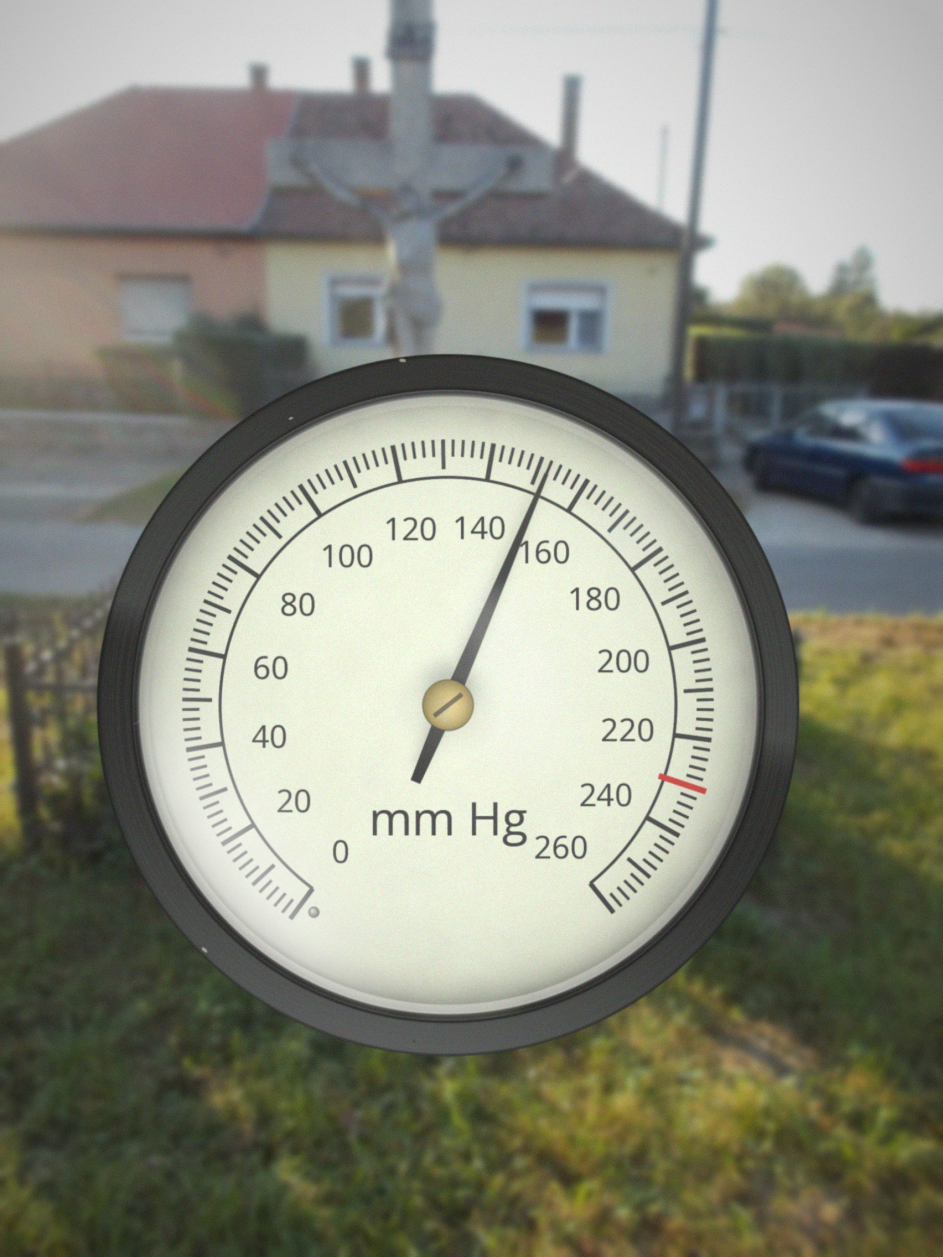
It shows 152 mmHg
